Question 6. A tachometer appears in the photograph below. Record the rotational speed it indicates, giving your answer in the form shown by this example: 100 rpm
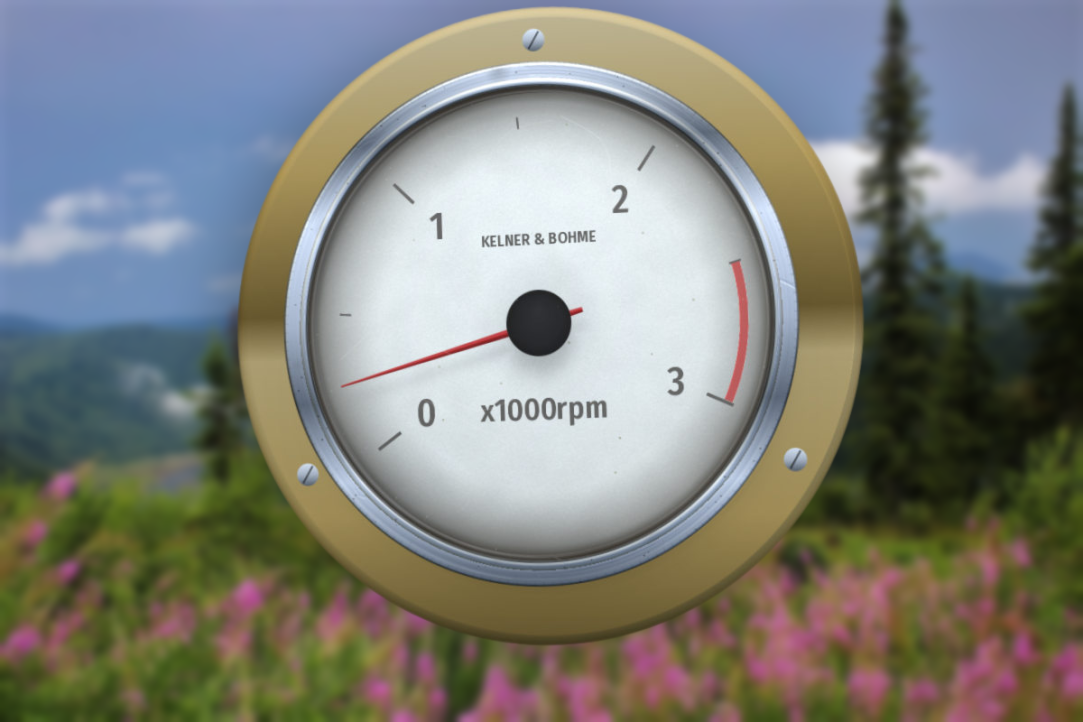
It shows 250 rpm
